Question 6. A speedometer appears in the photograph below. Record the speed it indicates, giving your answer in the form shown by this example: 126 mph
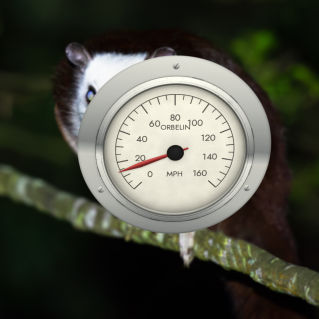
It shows 15 mph
